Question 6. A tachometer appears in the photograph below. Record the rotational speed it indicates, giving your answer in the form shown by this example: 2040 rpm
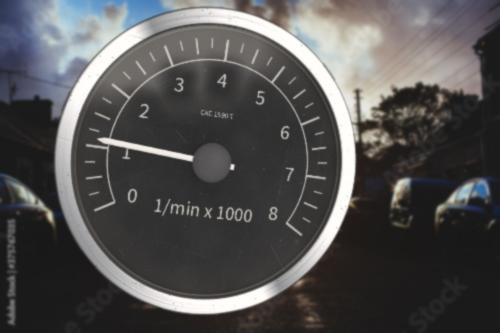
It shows 1125 rpm
